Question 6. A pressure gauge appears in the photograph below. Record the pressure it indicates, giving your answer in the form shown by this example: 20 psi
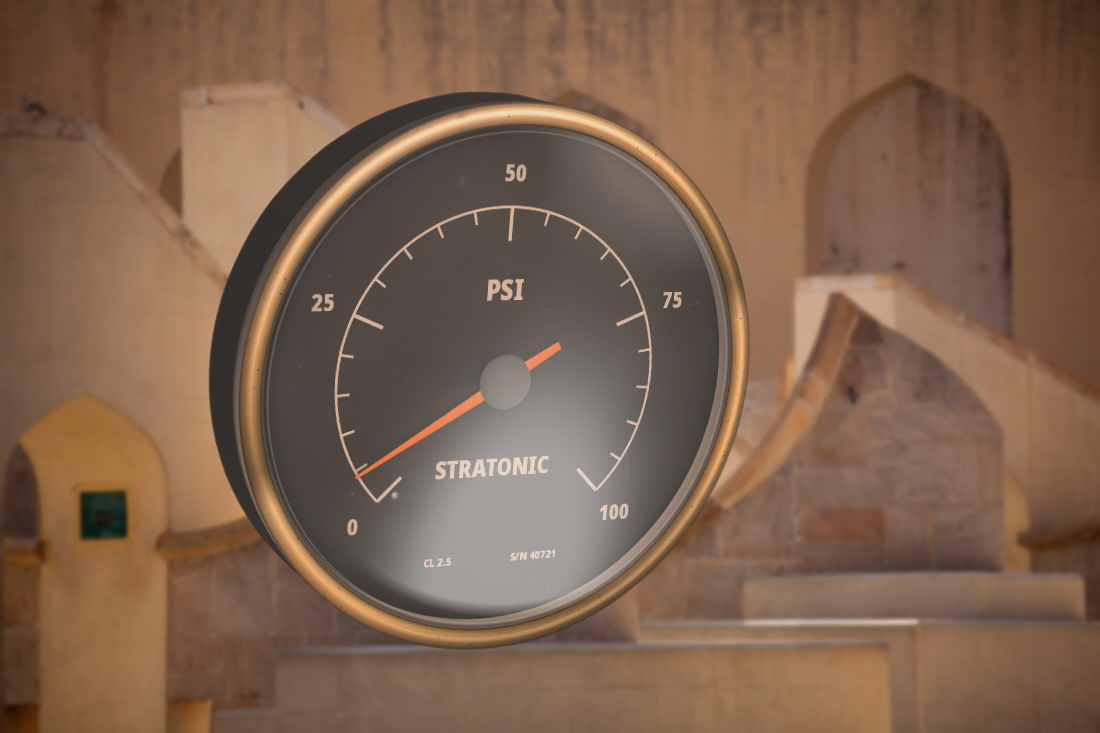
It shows 5 psi
